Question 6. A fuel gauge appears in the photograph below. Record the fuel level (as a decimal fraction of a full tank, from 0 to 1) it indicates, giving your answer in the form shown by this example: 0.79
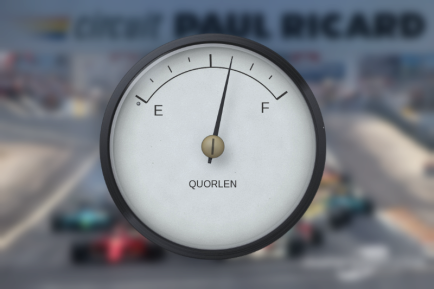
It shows 0.625
